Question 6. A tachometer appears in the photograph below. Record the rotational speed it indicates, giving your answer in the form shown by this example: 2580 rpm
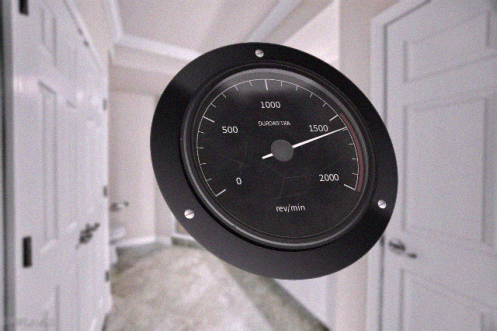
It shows 1600 rpm
